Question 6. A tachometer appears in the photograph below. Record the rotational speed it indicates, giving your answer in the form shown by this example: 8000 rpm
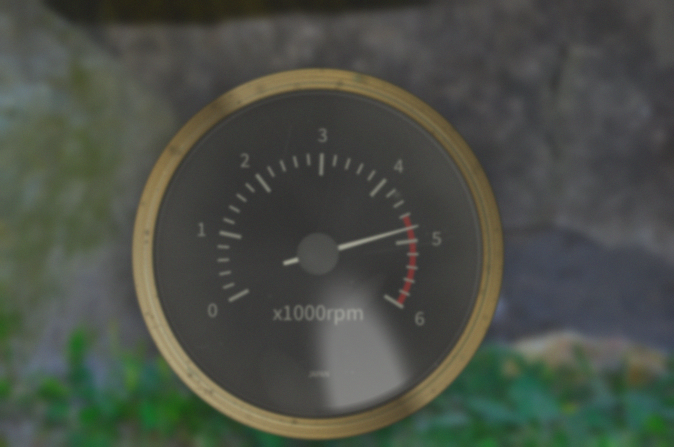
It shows 4800 rpm
